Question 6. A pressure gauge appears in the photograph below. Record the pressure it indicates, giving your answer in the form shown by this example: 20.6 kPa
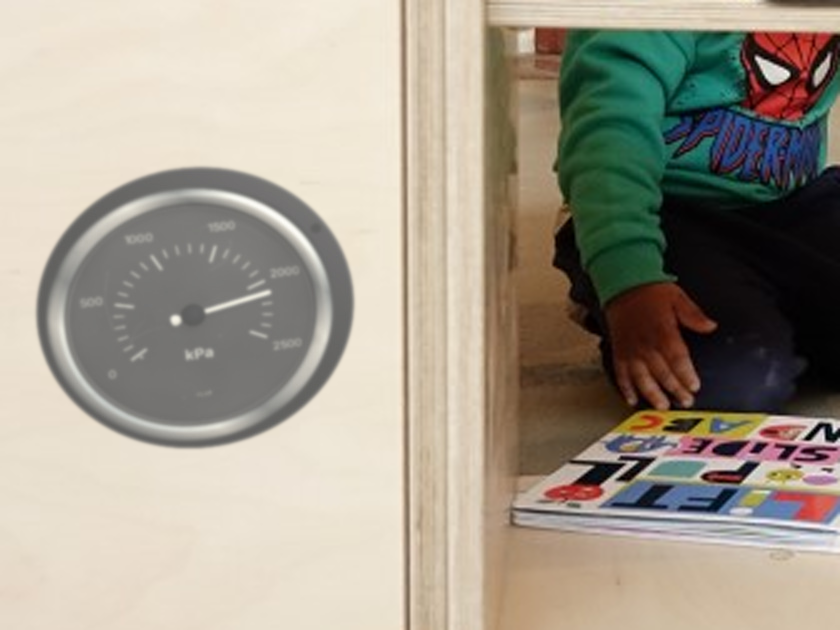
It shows 2100 kPa
